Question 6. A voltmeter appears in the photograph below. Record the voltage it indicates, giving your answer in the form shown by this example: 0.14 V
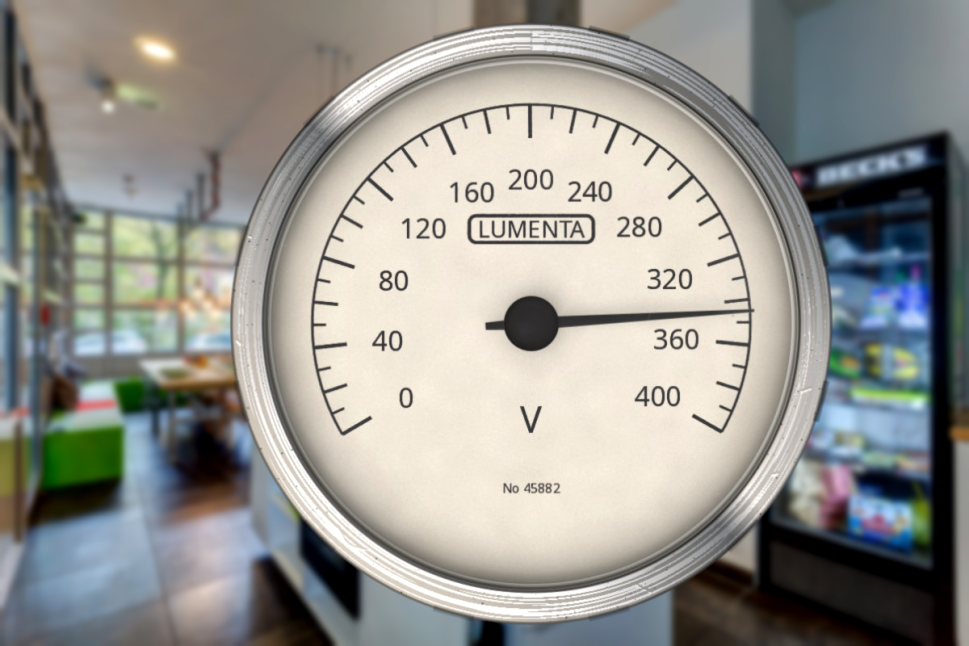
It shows 345 V
